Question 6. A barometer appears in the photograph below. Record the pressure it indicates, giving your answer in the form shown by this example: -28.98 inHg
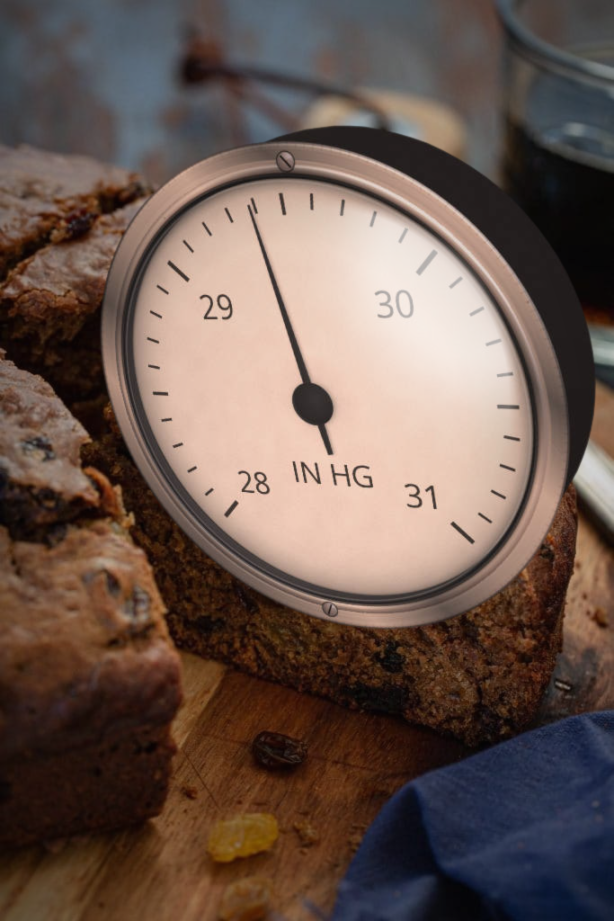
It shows 29.4 inHg
